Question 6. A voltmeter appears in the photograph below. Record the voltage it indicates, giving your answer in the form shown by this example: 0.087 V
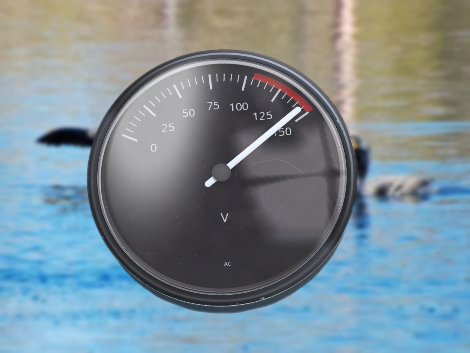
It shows 145 V
